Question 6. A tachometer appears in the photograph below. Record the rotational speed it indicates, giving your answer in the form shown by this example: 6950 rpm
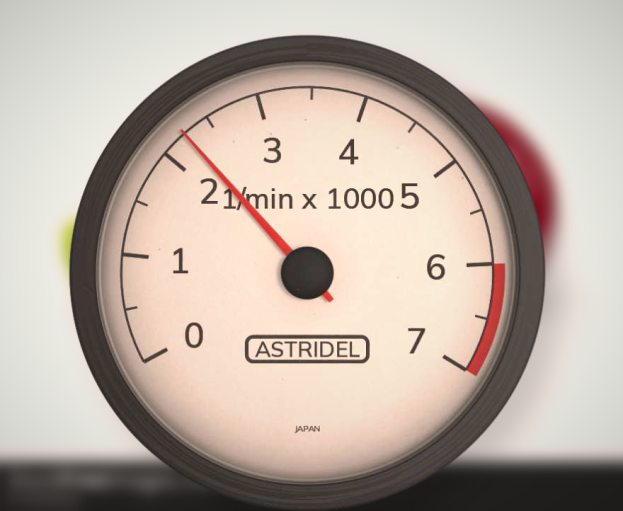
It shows 2250 rpm
